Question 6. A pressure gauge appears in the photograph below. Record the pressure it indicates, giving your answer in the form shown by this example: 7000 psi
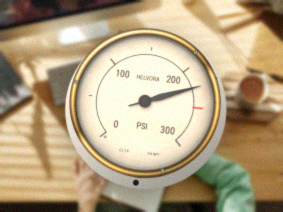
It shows 225 psi
